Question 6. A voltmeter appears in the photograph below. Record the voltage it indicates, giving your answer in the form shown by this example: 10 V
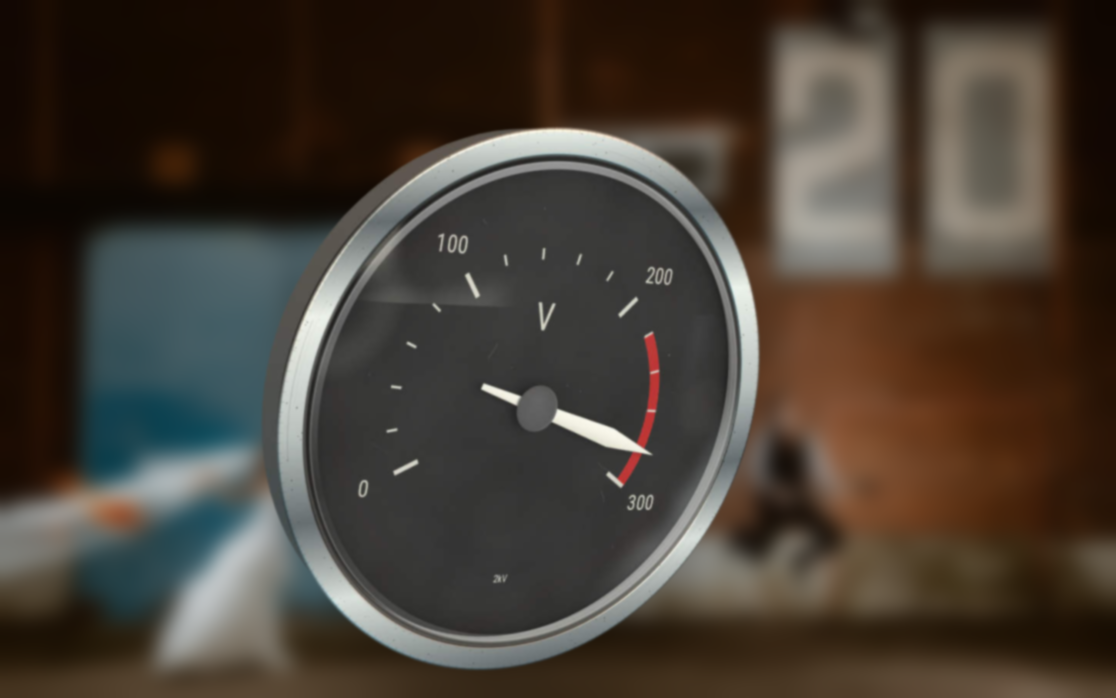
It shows 280 V
